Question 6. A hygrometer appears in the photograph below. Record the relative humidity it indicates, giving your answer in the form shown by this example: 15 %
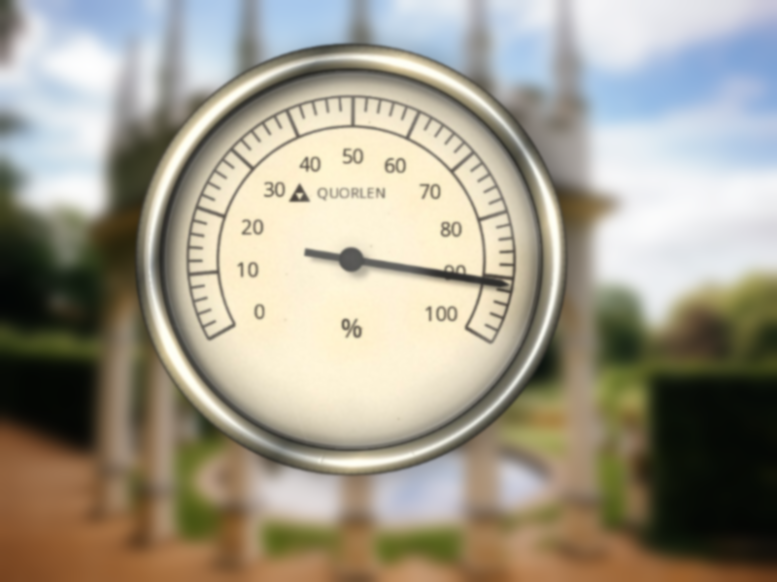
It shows 91 %
